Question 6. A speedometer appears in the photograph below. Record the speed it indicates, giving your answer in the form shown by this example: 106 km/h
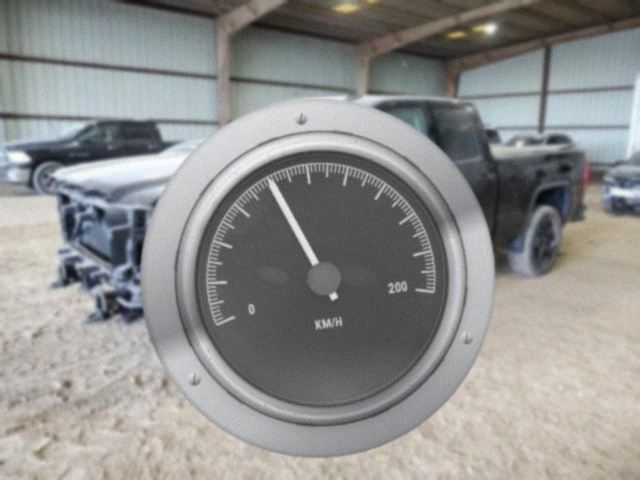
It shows 80 km/h
